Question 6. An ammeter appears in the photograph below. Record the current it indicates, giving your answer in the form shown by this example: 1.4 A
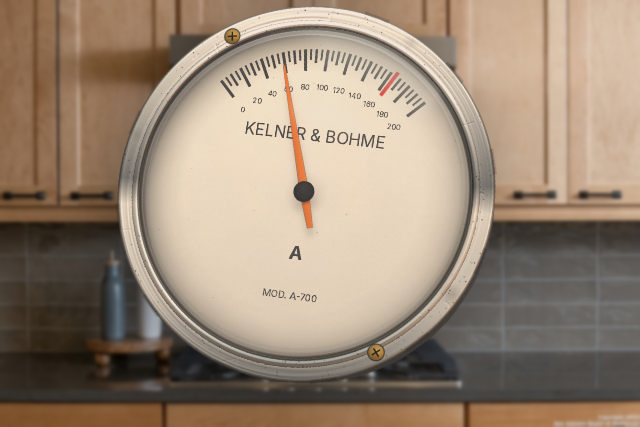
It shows 60 A
